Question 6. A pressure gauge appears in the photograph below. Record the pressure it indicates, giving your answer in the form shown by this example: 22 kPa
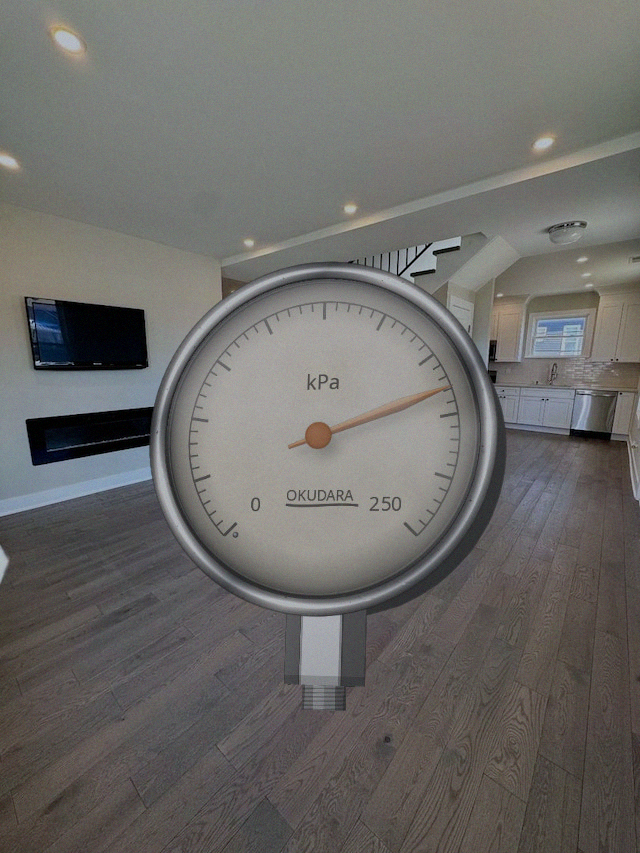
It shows 190 kPa
